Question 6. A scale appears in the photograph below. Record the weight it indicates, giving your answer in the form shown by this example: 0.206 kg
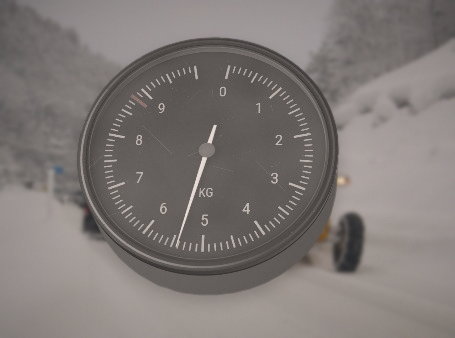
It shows 5.4 kg
